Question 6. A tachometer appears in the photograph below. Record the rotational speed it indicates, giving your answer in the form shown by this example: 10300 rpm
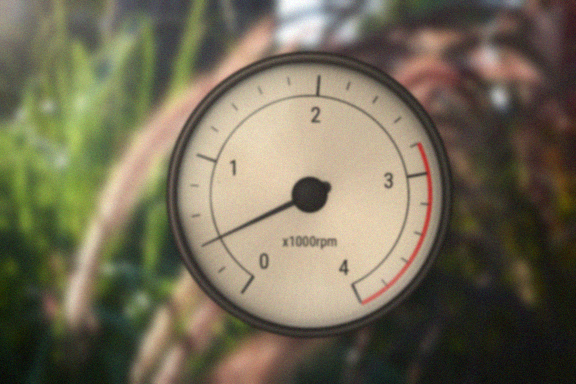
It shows 400 rpm
